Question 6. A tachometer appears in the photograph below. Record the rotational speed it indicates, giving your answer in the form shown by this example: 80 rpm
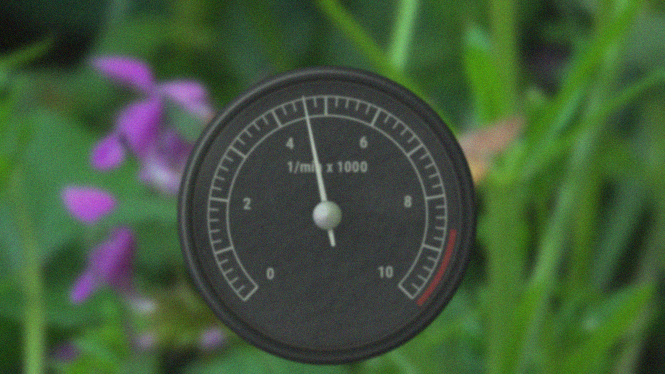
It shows 4600 rpm
